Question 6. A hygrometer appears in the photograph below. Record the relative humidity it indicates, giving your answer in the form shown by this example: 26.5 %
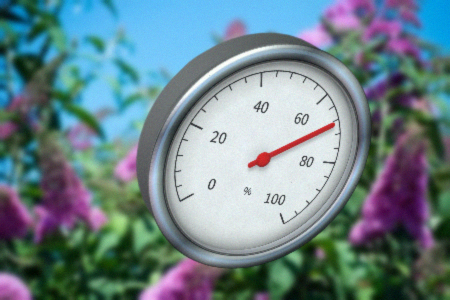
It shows 68 %
